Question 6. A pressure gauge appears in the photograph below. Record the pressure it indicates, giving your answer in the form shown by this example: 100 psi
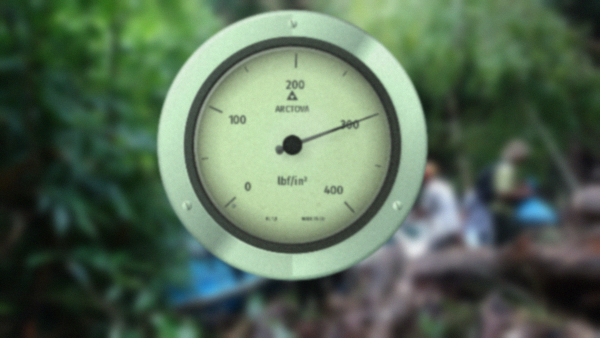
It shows 300 psi
